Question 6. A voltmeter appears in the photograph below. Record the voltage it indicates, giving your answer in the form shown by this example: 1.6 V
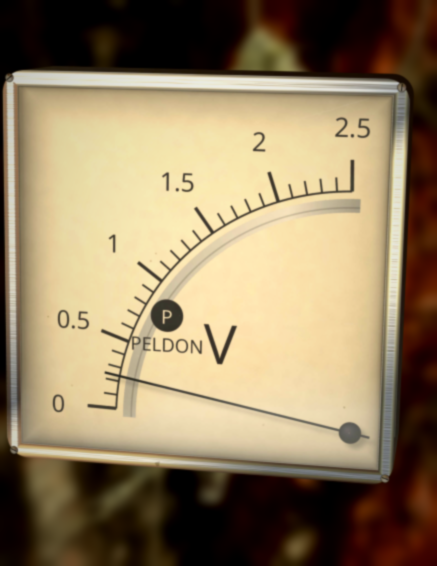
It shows 0.25 V
